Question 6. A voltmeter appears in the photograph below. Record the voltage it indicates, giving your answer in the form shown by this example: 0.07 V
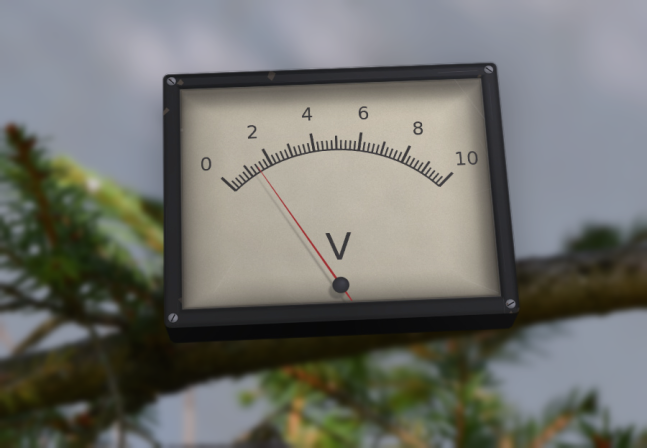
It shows 1.4 V
